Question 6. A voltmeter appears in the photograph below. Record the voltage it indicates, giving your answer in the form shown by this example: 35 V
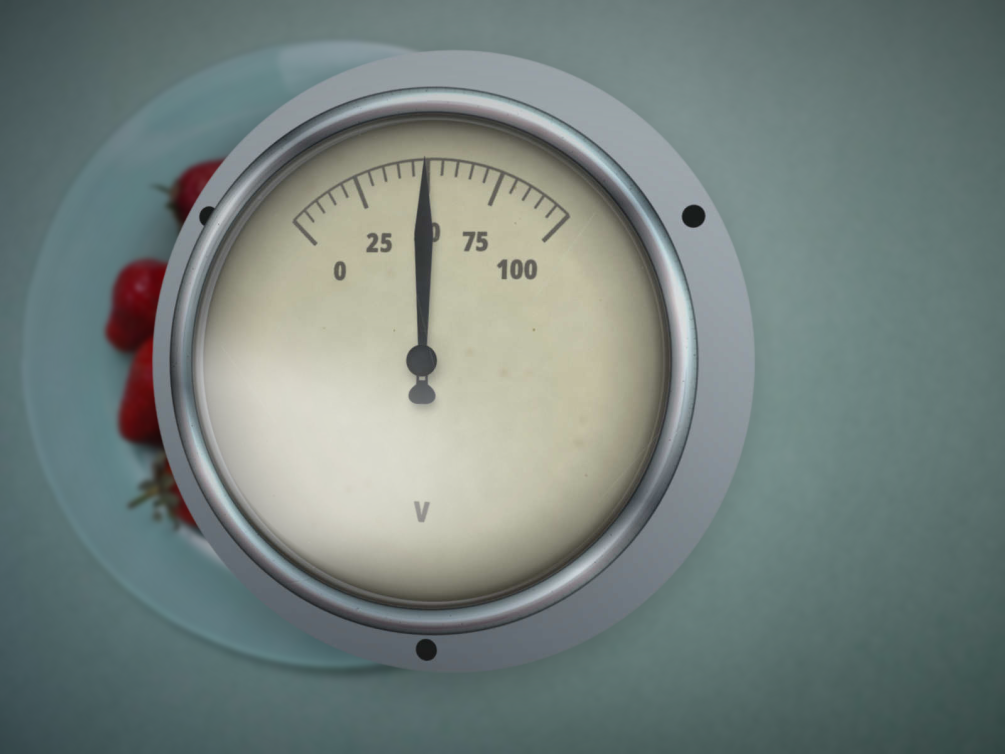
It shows 50 V
